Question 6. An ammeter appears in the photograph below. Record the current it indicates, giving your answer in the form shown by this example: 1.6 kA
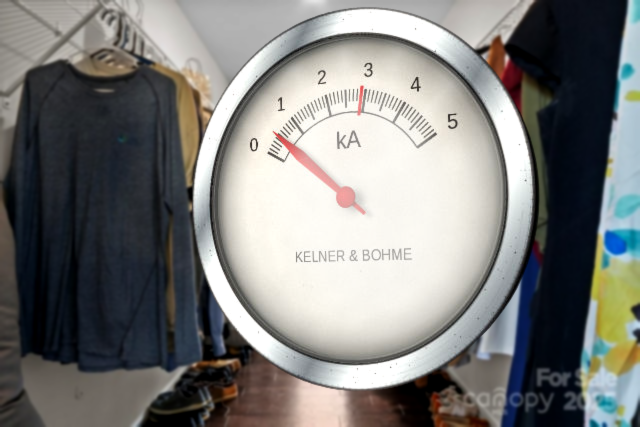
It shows 0.5 kA
